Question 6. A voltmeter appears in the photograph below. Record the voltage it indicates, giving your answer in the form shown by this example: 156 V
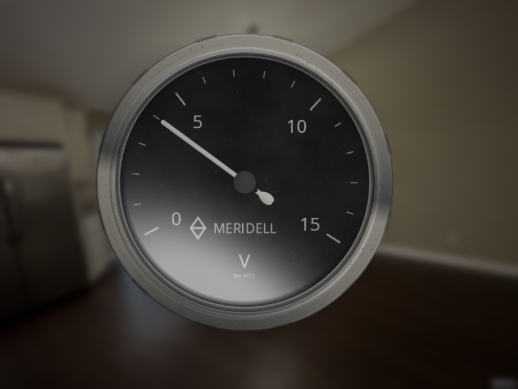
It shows 4 V
